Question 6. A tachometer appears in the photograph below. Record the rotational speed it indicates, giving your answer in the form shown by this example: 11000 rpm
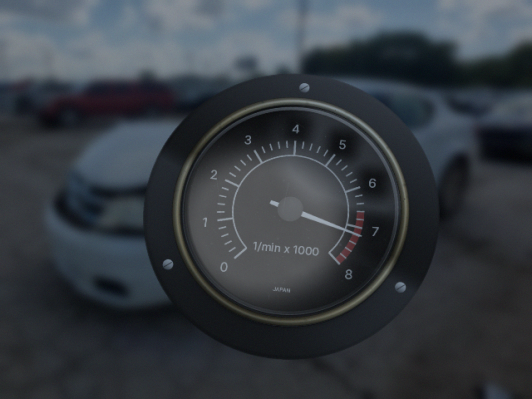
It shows 7200 rpm
